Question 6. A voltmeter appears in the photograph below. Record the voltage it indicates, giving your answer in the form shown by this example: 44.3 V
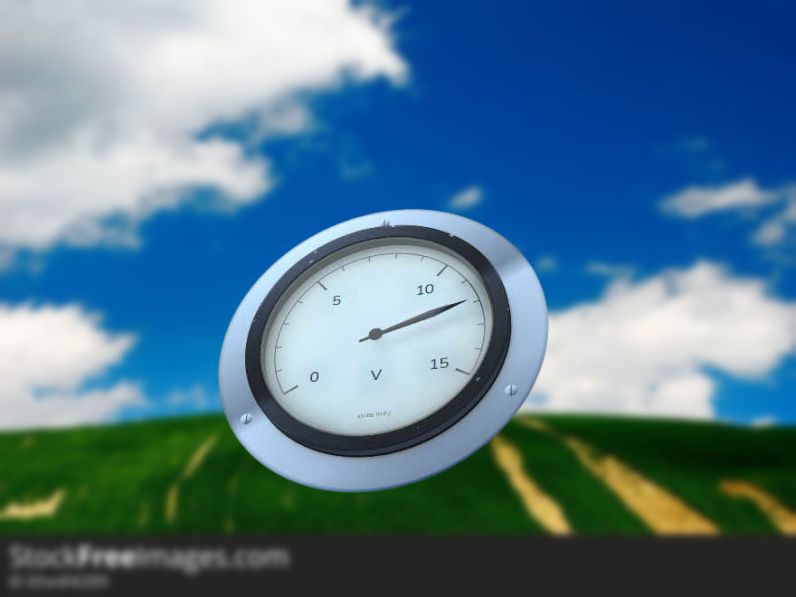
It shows 12 V
